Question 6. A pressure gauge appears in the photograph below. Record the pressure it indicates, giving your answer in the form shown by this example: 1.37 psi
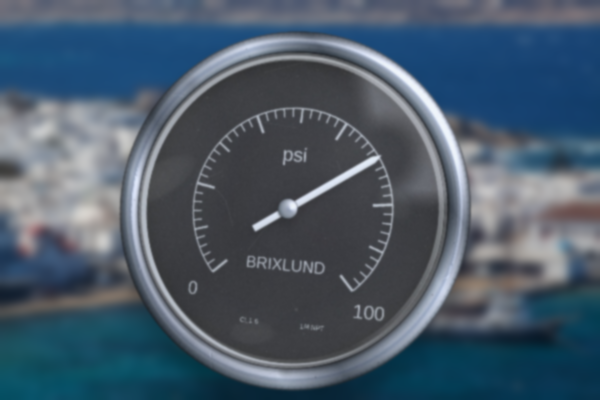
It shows 70 psi
